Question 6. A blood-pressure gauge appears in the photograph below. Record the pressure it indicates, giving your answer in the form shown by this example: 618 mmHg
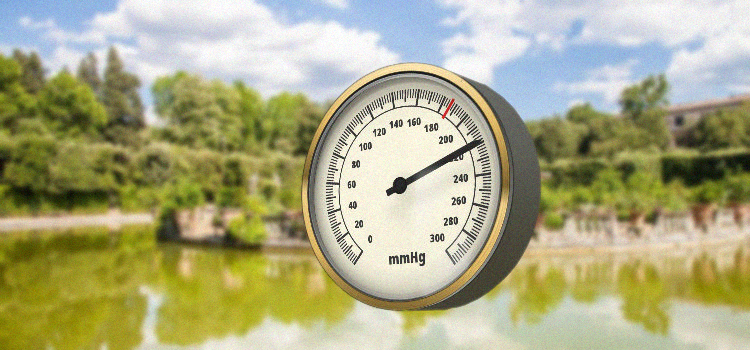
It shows 220 mmHg
